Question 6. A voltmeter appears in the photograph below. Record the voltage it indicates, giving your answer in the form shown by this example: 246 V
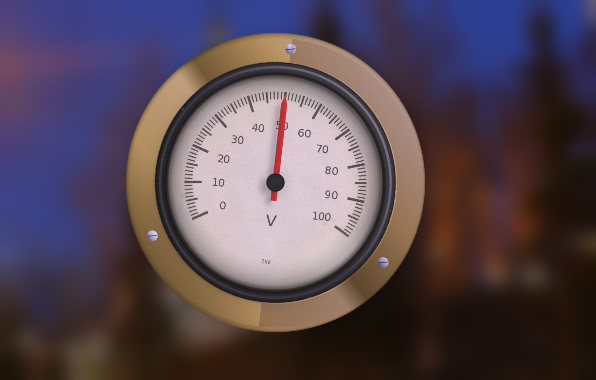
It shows 50 V
